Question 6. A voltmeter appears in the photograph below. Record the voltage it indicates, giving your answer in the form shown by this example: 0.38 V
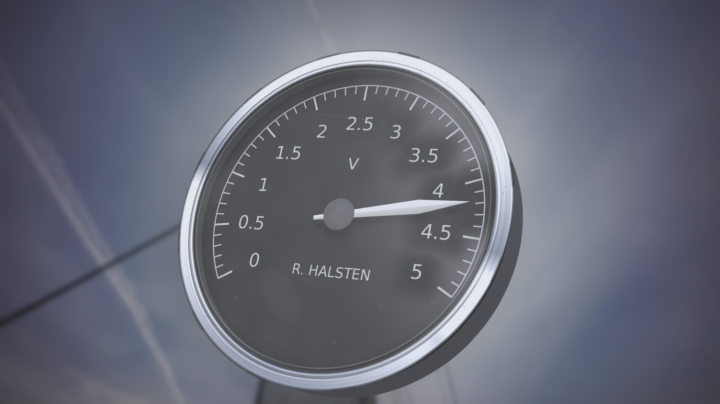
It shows 4.2 V
